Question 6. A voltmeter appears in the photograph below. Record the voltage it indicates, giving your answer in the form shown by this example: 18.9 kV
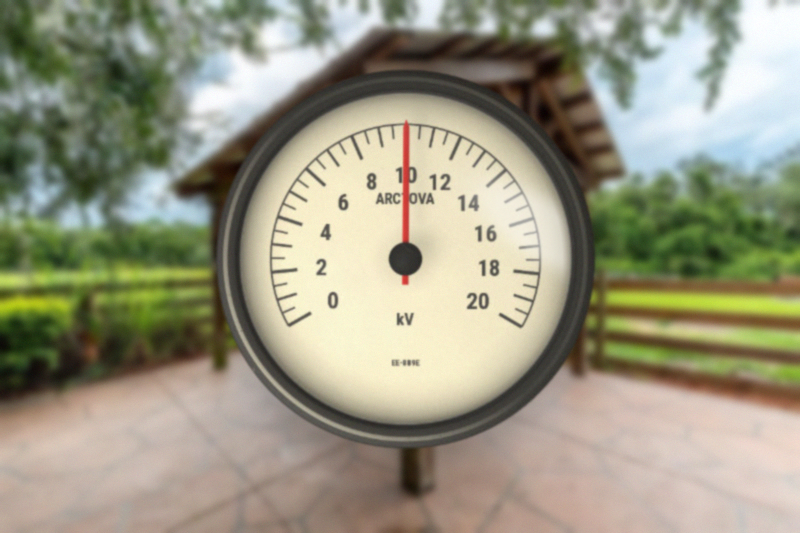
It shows 10 kV
